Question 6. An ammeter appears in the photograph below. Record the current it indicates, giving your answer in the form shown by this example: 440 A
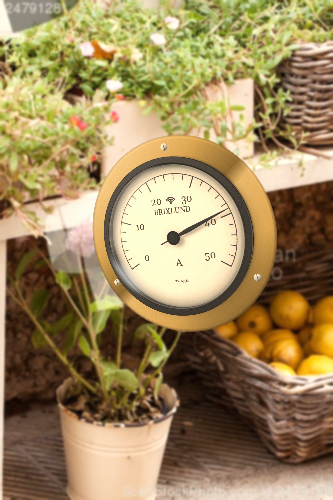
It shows 39 A
